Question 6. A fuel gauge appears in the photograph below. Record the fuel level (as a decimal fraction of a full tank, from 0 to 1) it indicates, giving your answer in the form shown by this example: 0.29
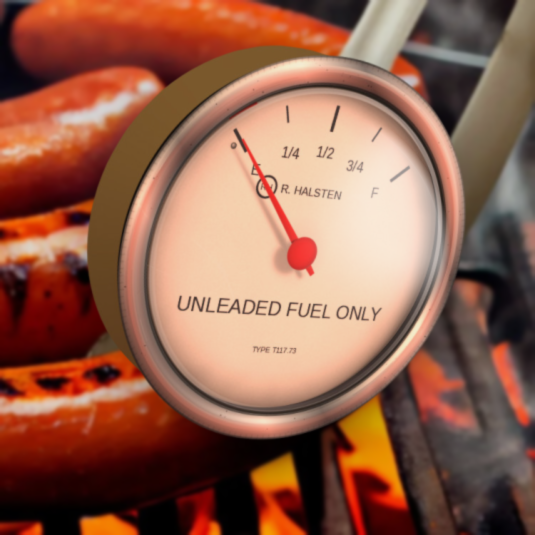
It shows 0
